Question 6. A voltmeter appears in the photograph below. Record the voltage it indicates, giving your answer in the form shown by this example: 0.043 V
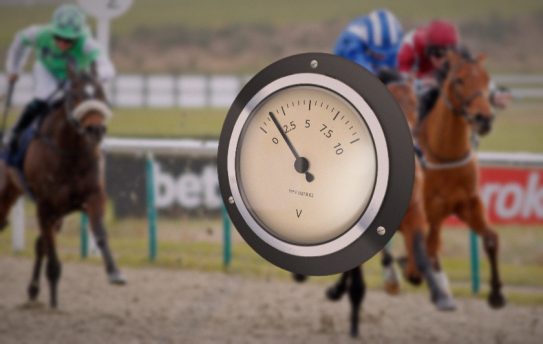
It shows 1.5 V
